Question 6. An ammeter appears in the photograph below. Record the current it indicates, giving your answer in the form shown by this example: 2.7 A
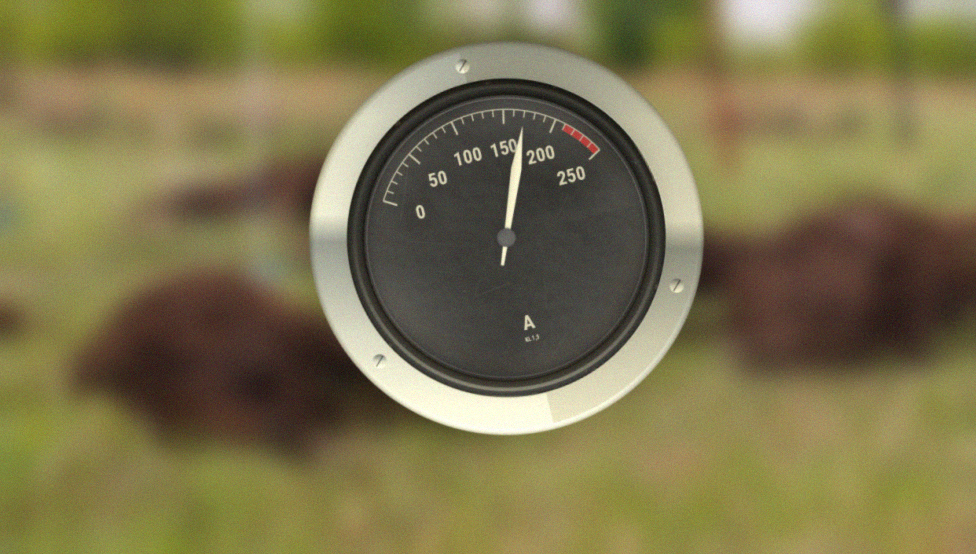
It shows 170 A
